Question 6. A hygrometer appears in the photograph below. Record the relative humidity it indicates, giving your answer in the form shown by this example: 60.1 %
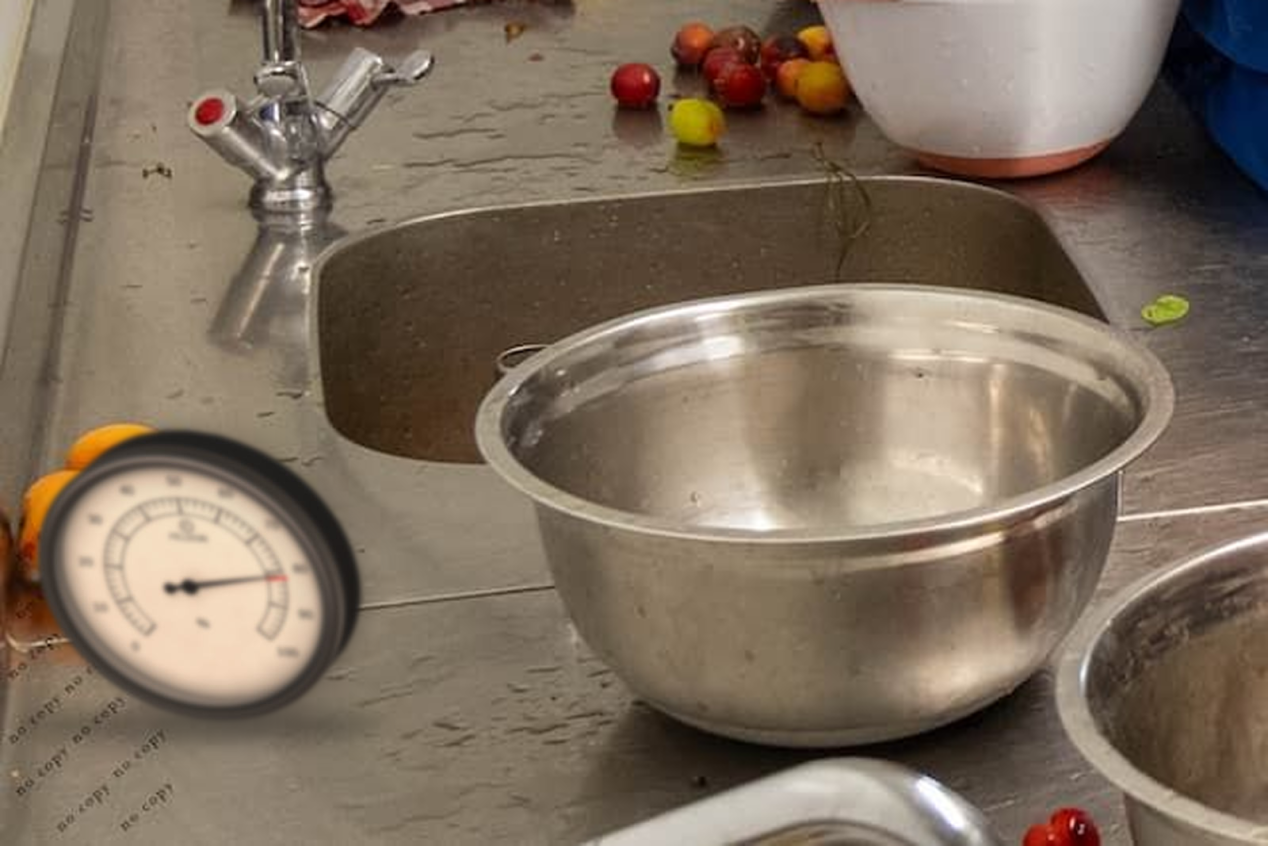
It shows 80 %
